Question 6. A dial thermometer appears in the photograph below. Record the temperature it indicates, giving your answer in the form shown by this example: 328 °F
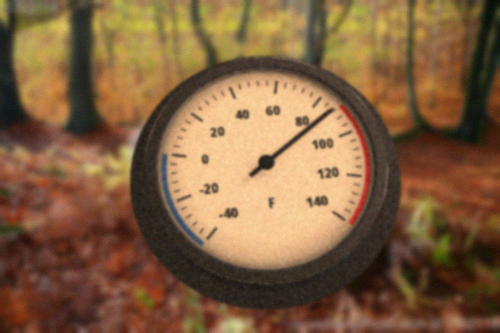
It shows 88 °F
